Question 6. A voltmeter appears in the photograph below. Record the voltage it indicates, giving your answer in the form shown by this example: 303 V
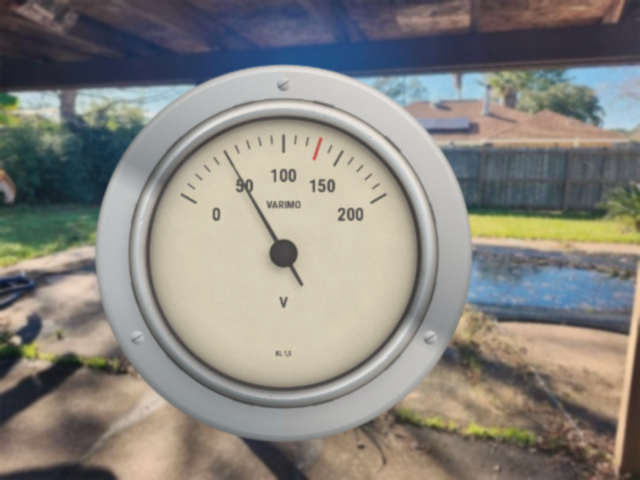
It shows 50 V
